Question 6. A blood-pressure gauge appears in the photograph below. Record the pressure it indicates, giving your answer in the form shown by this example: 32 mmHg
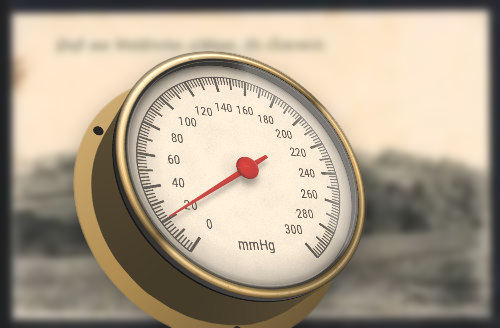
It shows 20 mmHg
